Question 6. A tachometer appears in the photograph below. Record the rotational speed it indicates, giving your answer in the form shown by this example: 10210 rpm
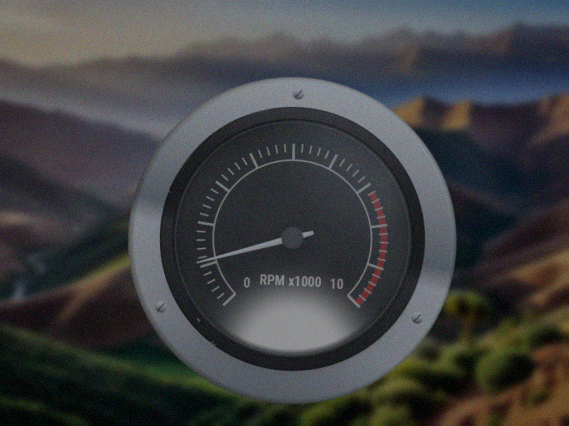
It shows 1100 rpm
